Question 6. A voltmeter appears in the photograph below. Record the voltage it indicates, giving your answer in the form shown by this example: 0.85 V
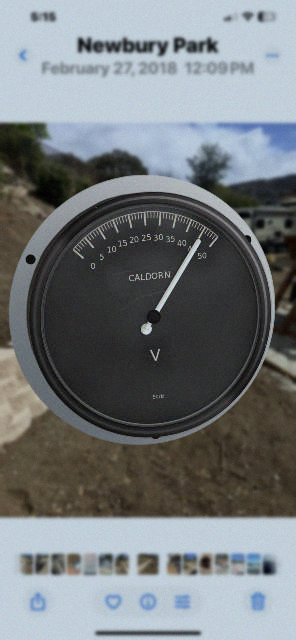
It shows 45 V
